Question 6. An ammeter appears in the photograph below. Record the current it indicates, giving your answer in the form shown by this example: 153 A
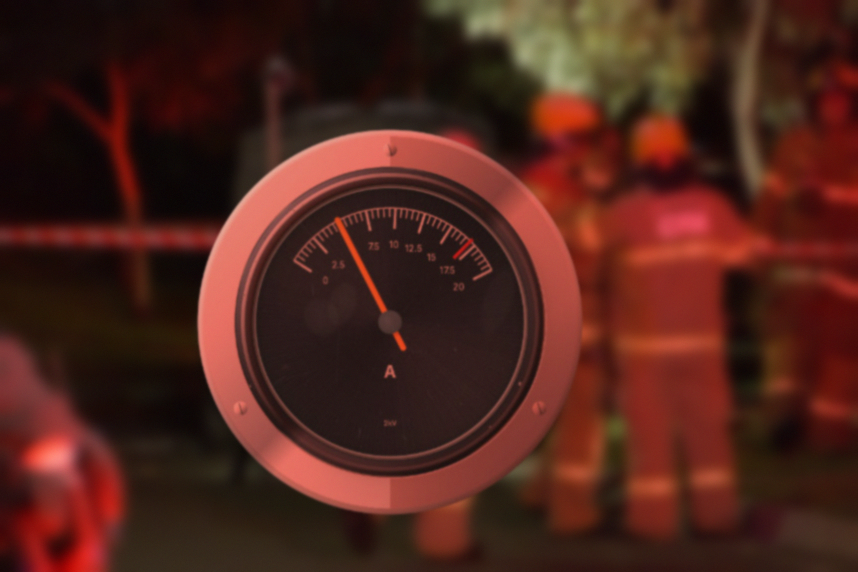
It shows 5 A
